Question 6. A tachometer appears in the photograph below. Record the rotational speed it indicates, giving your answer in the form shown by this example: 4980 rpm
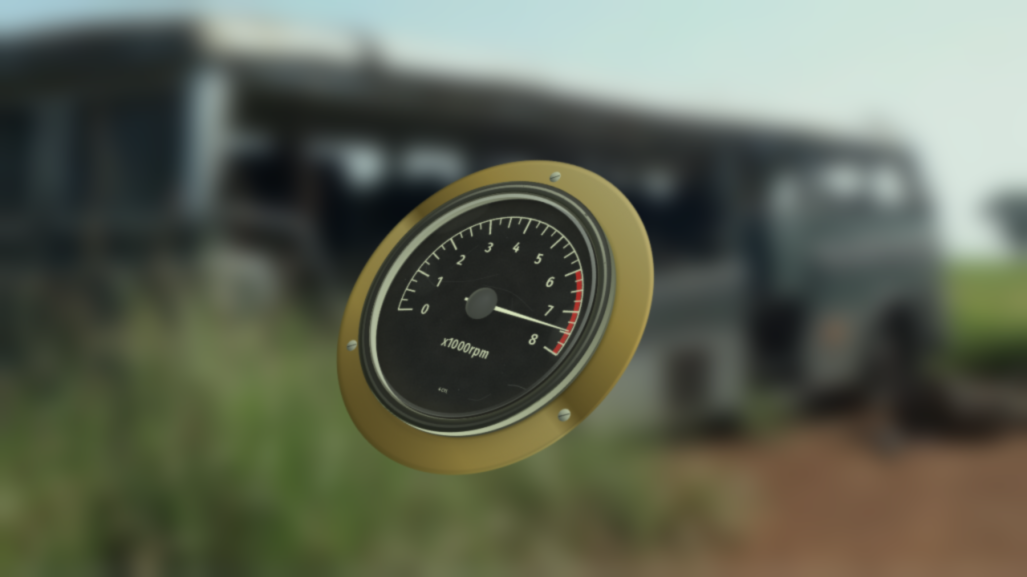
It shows 7500 rpm
